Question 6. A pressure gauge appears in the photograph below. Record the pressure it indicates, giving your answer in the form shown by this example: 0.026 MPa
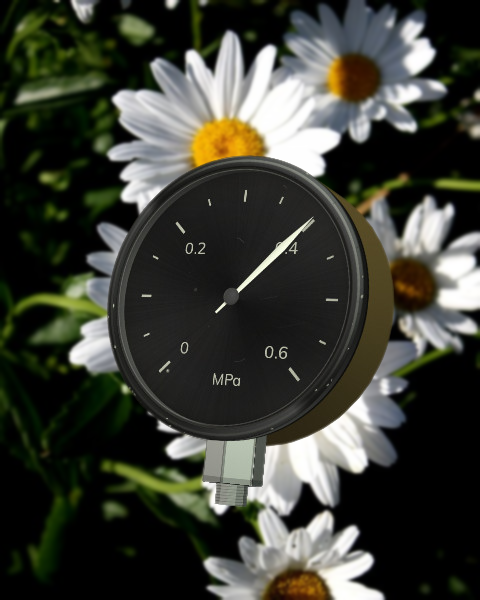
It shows 0.4 MPa
